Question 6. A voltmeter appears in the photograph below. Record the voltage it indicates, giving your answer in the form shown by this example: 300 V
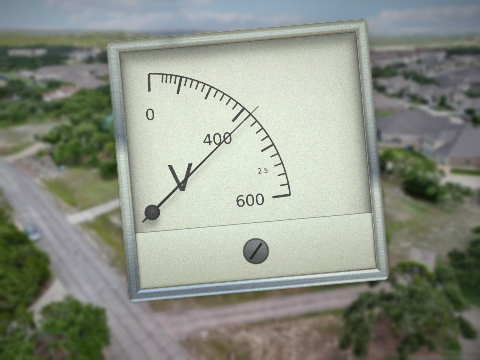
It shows 420 V
